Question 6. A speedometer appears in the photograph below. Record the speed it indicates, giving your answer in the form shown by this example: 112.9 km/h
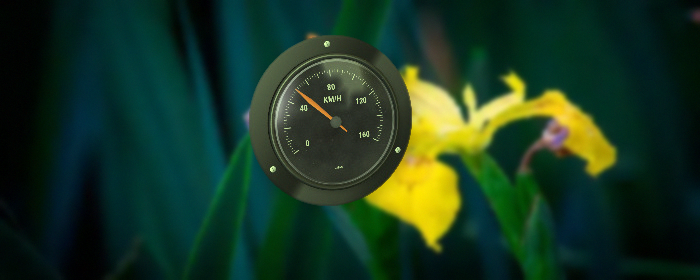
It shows 50 km/h
